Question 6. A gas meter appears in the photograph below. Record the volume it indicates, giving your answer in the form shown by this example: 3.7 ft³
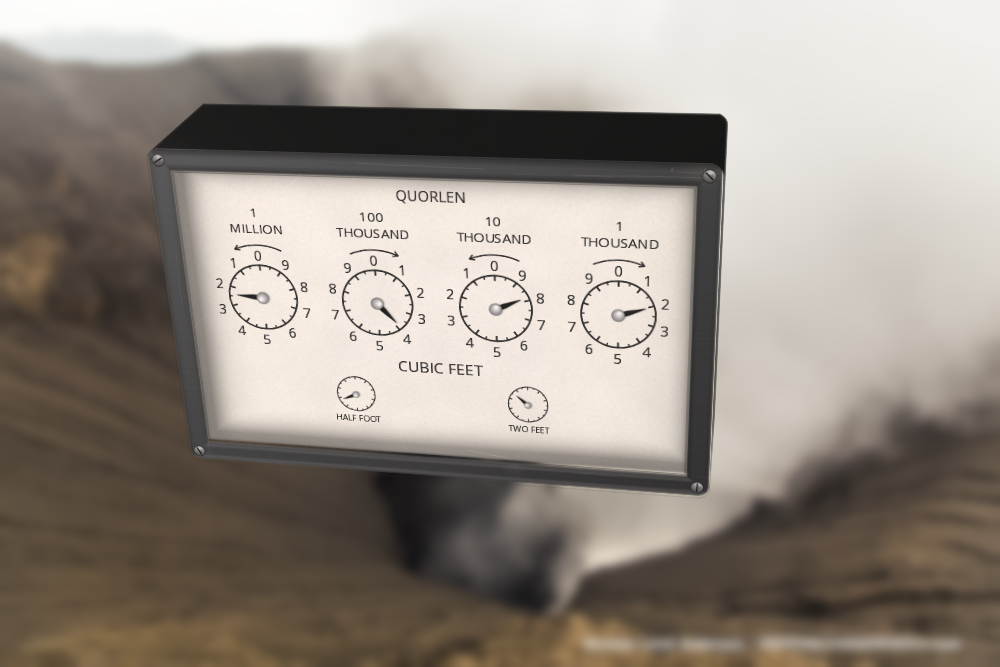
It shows 238200 ft³
